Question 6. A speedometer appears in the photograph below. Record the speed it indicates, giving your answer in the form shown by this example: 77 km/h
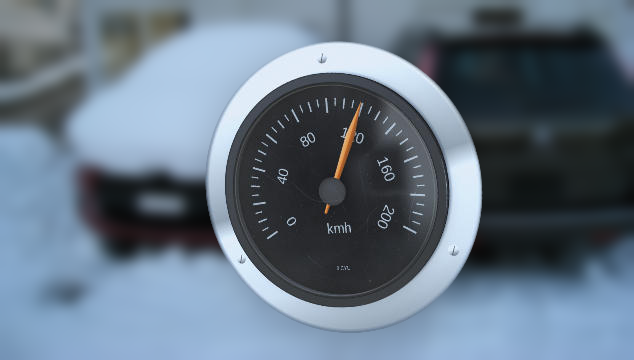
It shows 120 km/h
